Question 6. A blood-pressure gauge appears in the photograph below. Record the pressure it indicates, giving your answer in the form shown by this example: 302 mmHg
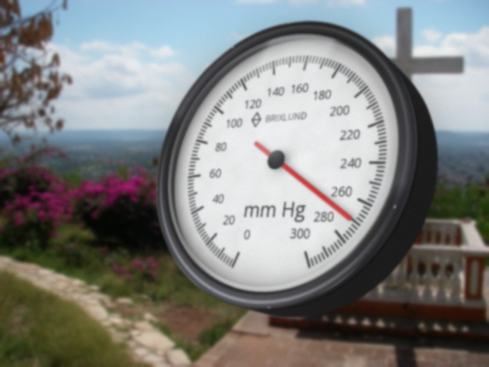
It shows 270 mmHg
